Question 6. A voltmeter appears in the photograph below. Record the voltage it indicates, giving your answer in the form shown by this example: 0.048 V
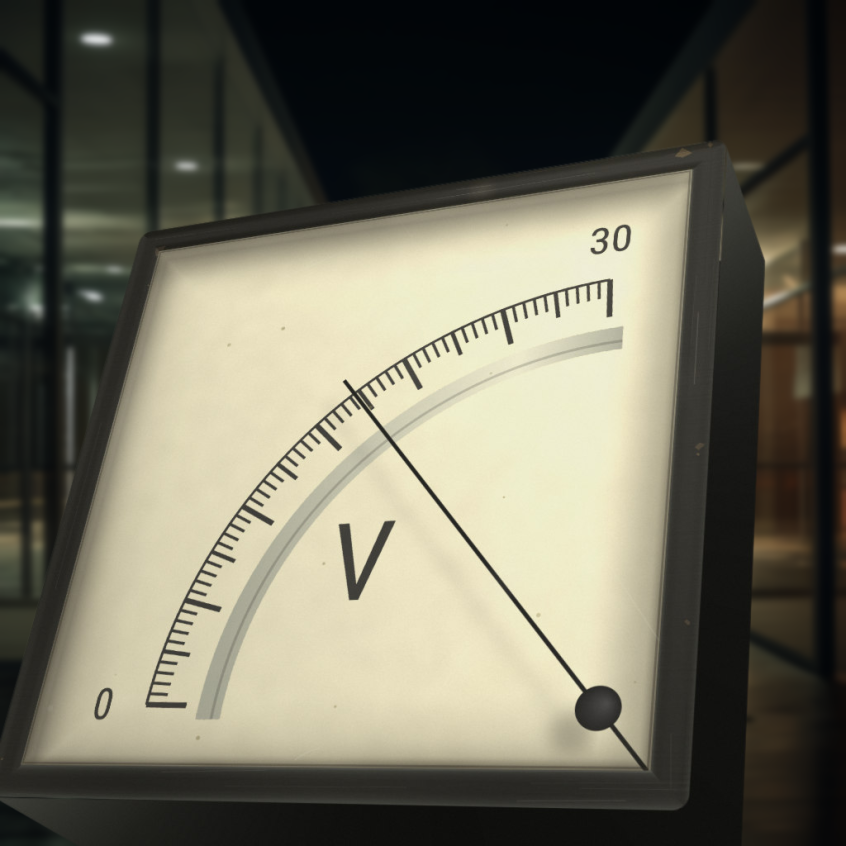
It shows 17.25 V
